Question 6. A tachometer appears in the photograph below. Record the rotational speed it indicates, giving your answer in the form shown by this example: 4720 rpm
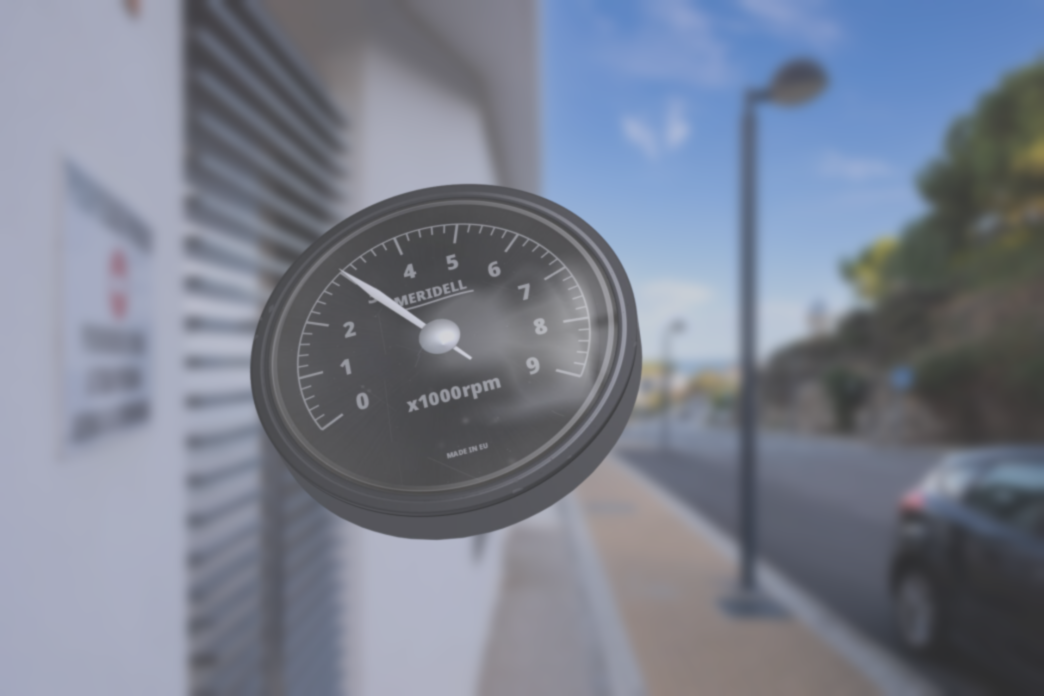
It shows 3000 rpm
